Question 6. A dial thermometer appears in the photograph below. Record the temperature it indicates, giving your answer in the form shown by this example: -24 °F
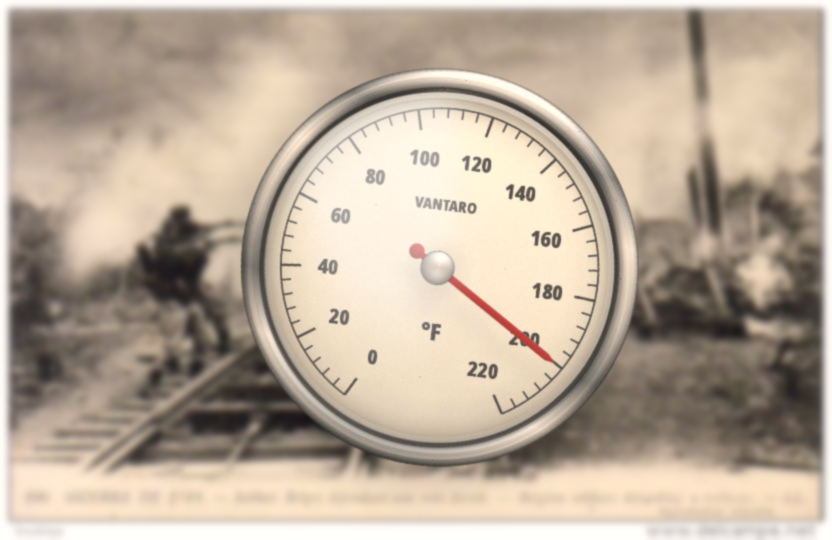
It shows 200 °F
